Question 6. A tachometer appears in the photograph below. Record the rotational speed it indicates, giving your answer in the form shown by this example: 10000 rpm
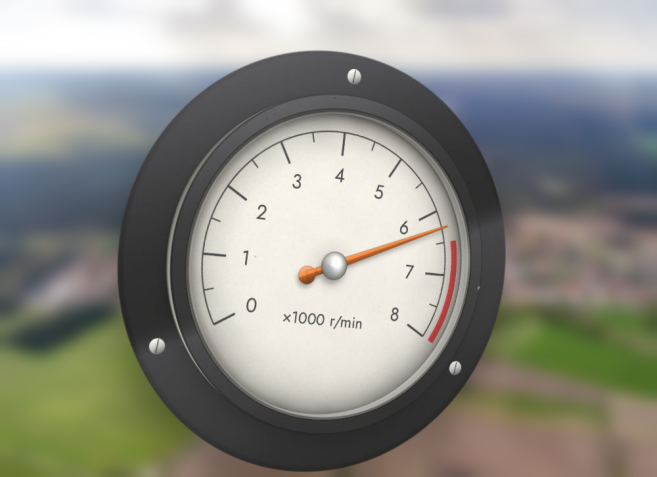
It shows 6250 rpm
